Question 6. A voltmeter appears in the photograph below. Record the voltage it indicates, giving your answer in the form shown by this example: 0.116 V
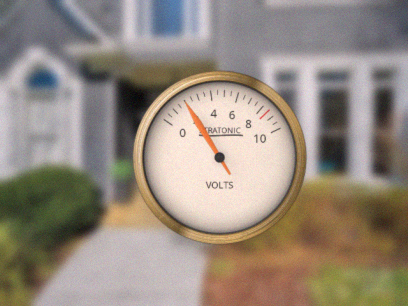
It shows 2 V
